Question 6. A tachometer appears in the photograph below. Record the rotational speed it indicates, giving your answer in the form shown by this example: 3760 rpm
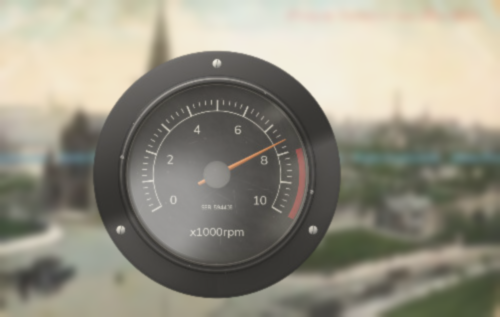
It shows 7600 rpm
